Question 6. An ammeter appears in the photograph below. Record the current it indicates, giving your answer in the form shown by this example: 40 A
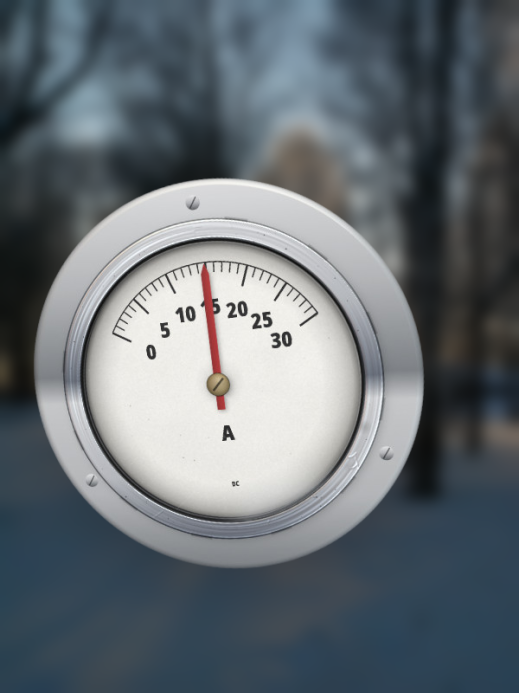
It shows 15 A
